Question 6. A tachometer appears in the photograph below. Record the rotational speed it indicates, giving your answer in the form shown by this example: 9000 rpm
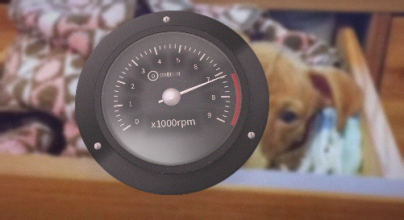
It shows 7200 rpm
